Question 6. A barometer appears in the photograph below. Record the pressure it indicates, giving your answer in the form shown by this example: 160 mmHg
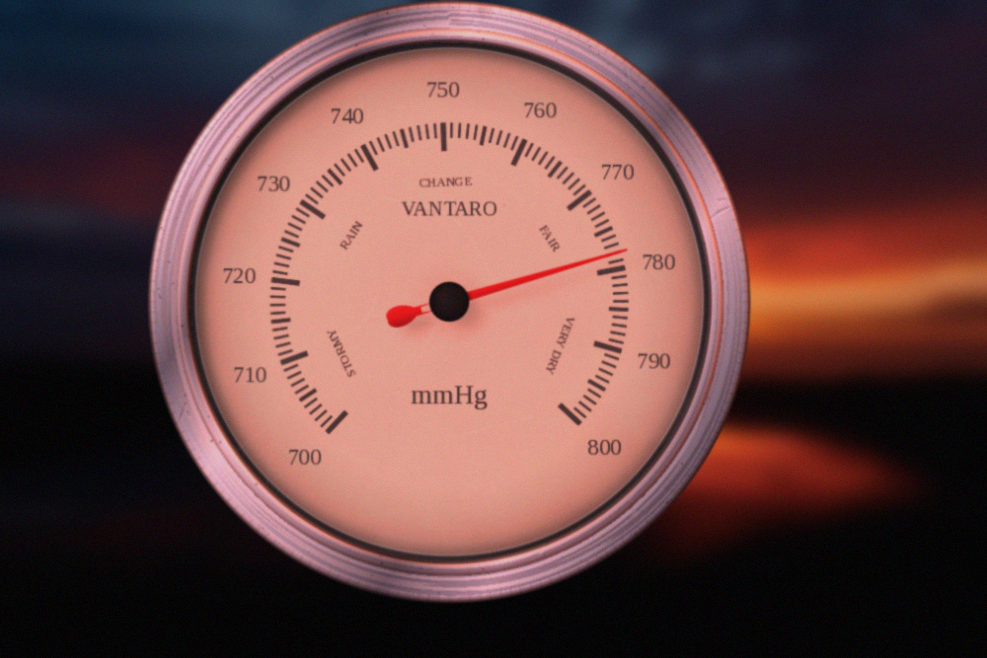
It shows 778 mmHg
